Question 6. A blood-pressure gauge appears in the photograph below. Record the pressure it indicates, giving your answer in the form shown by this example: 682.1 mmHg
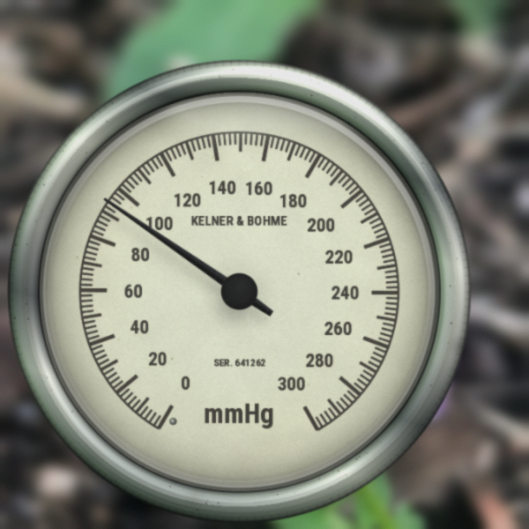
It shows 94 mmHg
